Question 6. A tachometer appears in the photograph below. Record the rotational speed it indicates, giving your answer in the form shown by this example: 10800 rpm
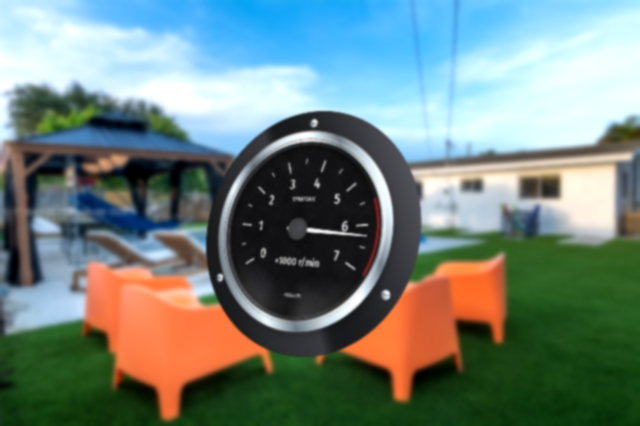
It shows 6250 rpm
